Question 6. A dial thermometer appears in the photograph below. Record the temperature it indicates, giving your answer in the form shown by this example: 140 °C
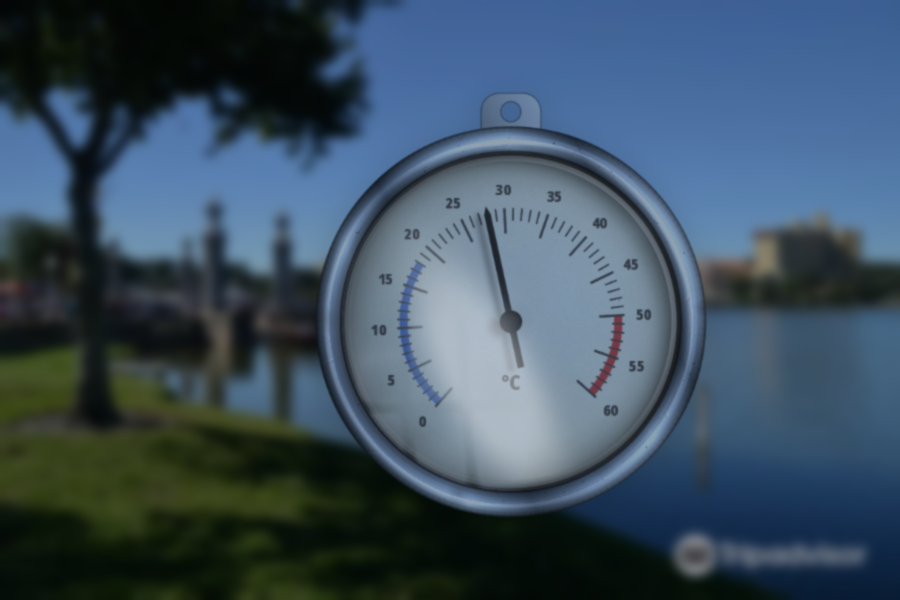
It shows 28 °C
